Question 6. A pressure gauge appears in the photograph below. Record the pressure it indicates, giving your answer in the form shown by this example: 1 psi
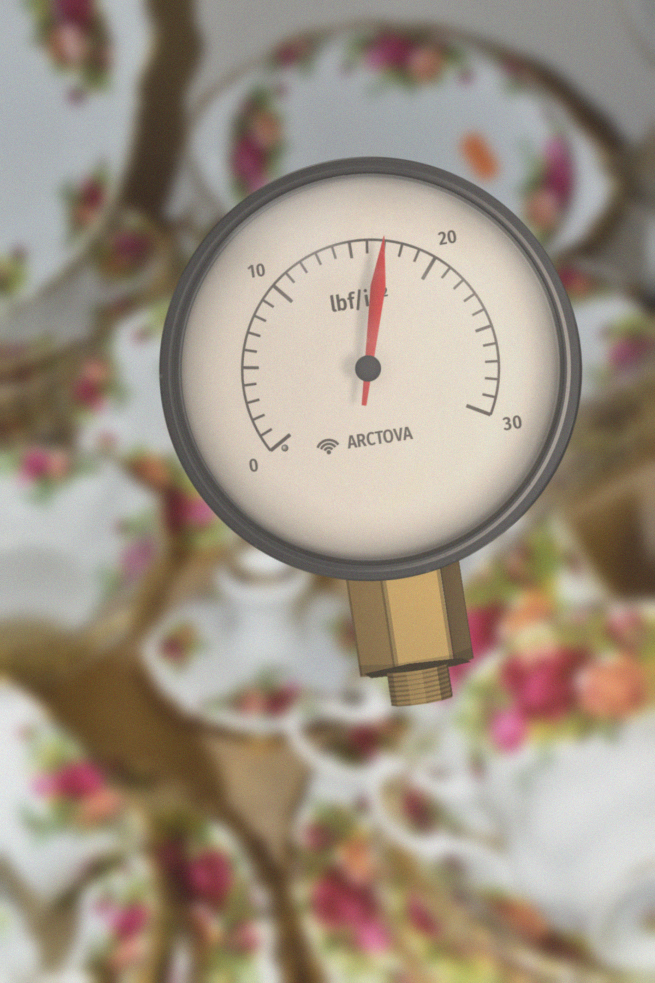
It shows 17 psi
